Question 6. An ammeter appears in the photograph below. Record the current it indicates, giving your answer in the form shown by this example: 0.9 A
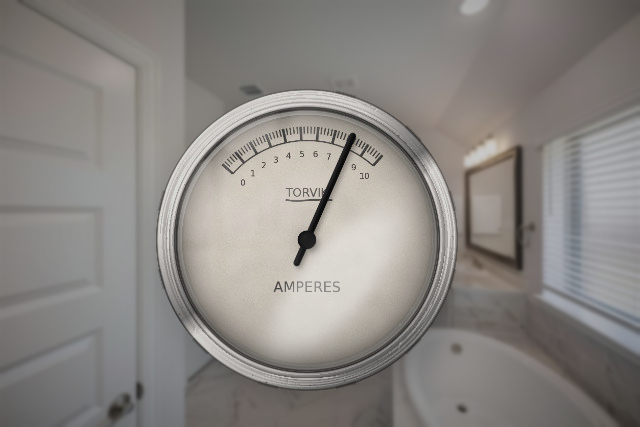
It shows 8 A
